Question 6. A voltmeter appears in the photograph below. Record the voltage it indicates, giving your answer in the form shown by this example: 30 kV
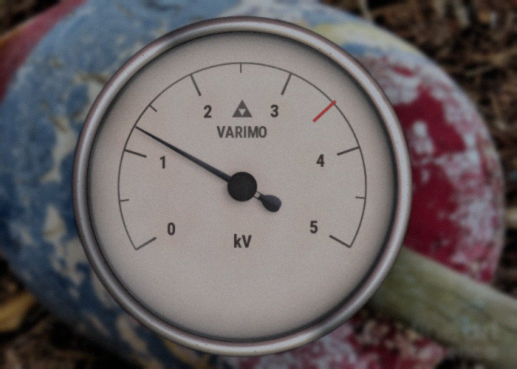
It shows 1.25 kV
